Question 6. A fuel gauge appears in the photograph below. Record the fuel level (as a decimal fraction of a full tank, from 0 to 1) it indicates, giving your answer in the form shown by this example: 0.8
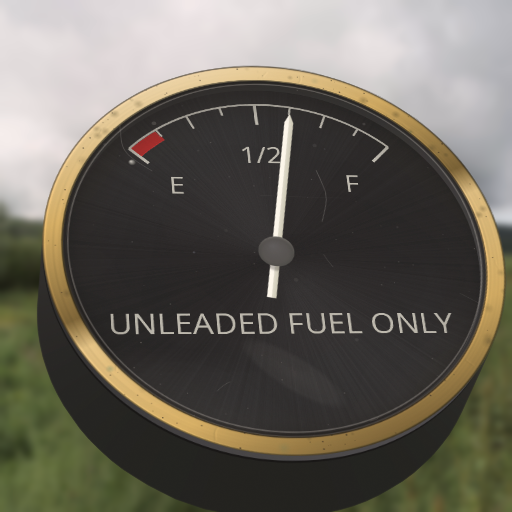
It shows 0.625
